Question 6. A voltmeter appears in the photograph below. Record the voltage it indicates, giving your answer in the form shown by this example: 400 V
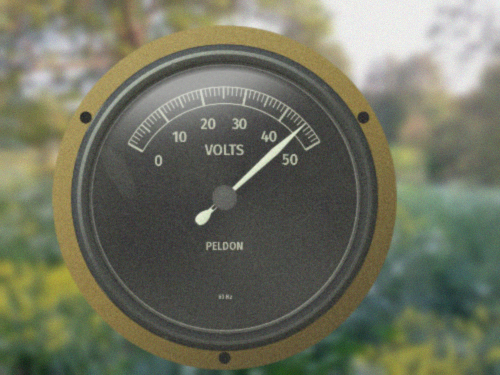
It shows 45 V
